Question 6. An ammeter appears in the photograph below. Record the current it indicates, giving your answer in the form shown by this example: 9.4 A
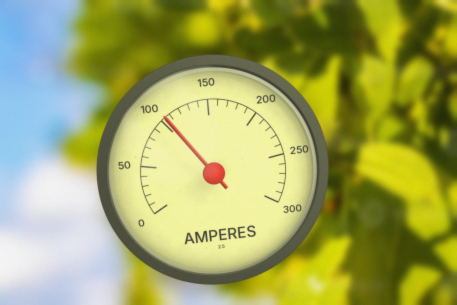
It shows 105 A
